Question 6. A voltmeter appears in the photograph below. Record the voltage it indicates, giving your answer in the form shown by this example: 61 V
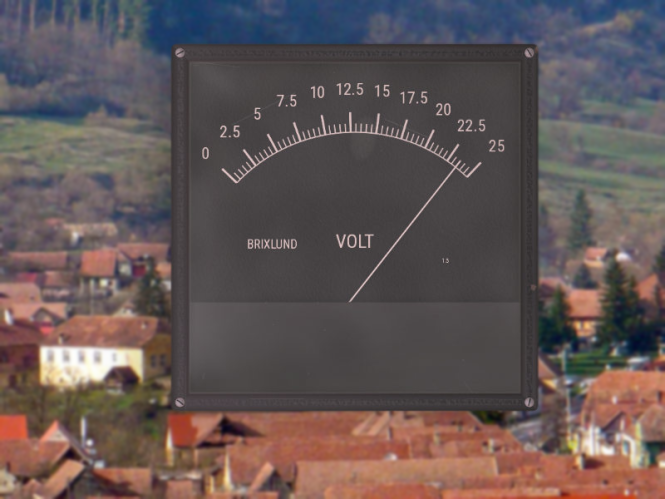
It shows 23.5 V
